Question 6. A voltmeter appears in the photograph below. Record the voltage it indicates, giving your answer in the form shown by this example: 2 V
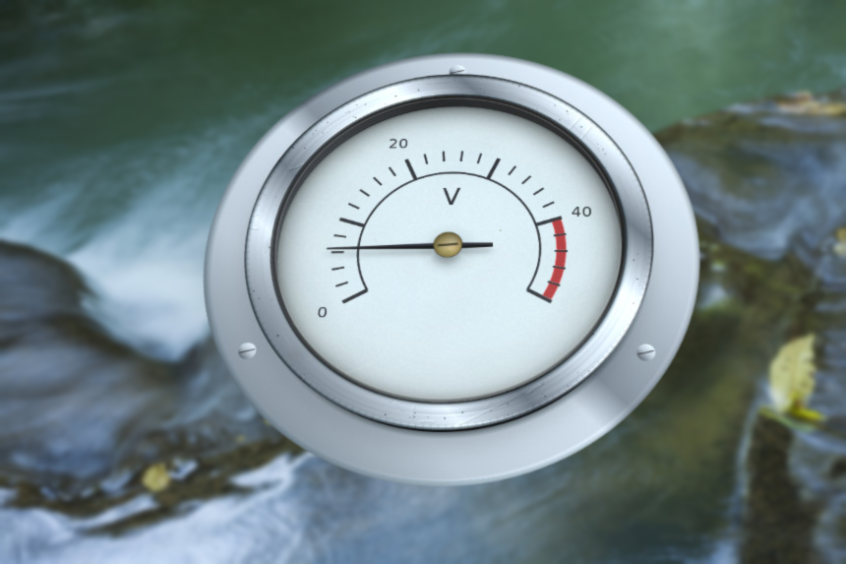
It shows 6 V
